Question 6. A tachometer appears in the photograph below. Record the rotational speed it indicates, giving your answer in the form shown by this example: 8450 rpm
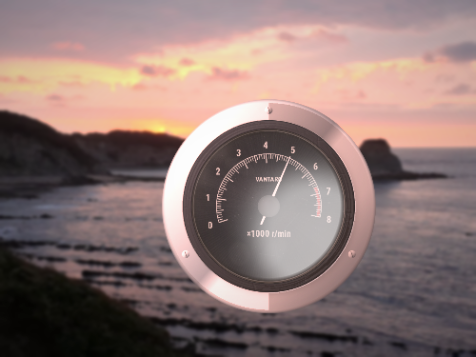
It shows 5000 rpm
